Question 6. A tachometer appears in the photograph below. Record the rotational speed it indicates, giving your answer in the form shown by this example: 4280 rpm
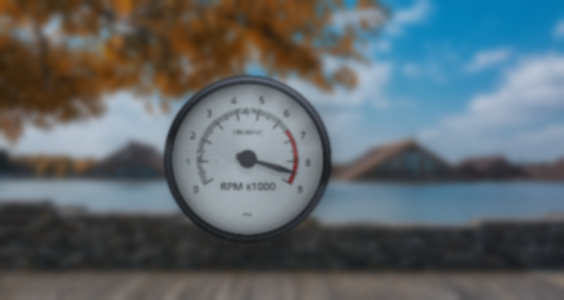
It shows 8500 rpm
